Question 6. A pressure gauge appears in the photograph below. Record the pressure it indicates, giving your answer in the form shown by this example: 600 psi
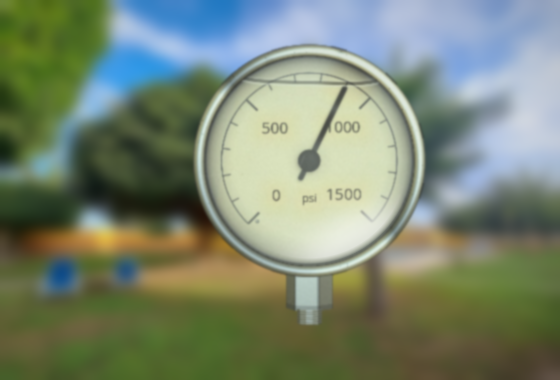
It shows 900 psi
